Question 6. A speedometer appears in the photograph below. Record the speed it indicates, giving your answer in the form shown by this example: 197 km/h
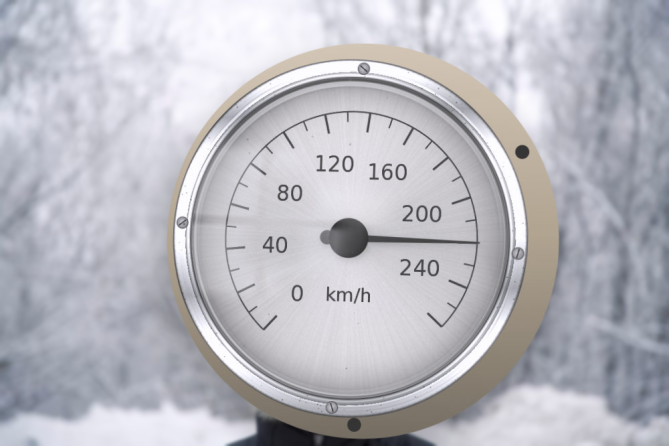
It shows 220 km/h
